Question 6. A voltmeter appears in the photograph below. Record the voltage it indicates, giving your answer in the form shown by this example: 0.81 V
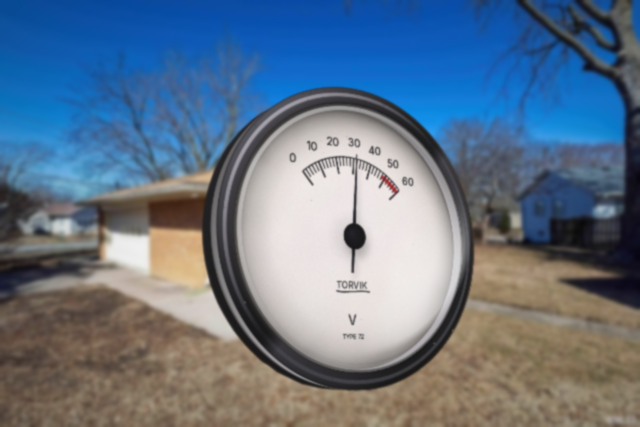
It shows 30 V
